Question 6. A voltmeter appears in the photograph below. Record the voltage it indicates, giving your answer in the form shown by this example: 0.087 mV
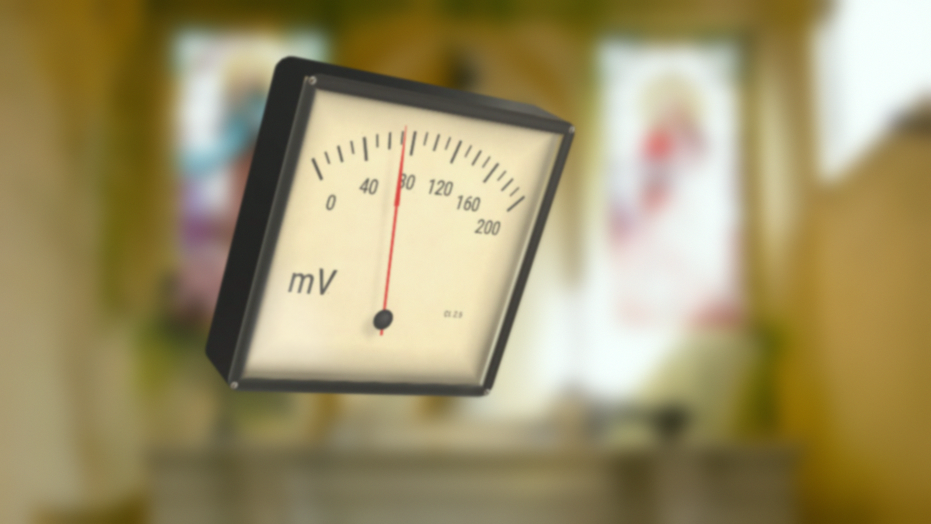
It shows 70 mV
